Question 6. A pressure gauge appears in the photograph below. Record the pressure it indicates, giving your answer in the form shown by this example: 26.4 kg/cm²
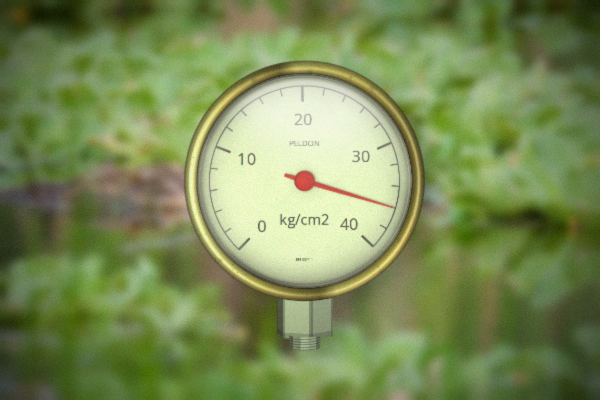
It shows 36 kg/cm²
